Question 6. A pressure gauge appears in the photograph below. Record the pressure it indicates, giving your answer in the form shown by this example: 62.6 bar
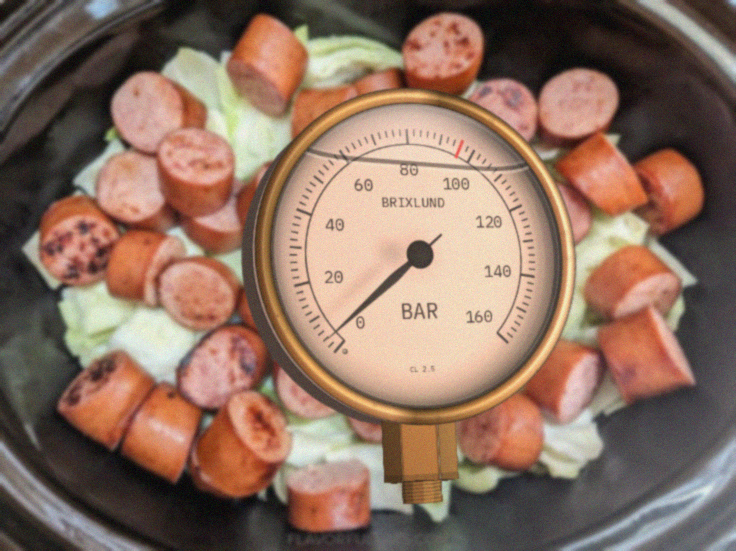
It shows 4 bar
